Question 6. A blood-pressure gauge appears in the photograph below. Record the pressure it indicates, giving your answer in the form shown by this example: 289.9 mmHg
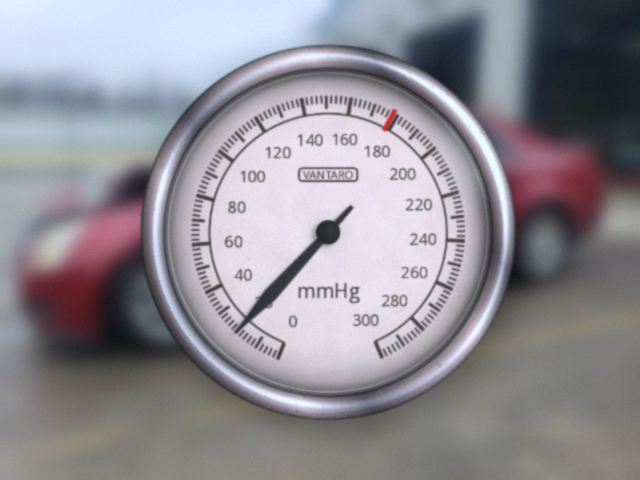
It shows 20 mmHg
